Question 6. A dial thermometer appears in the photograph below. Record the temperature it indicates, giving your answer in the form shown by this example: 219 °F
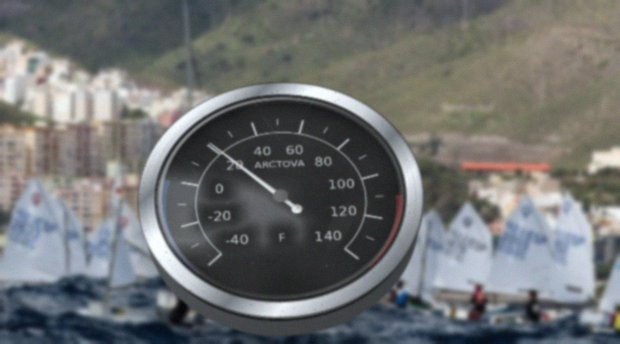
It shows 20 °F
